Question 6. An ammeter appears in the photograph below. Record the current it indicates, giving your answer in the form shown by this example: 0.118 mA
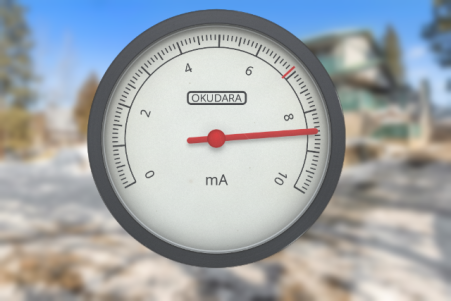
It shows 8.5 mA
